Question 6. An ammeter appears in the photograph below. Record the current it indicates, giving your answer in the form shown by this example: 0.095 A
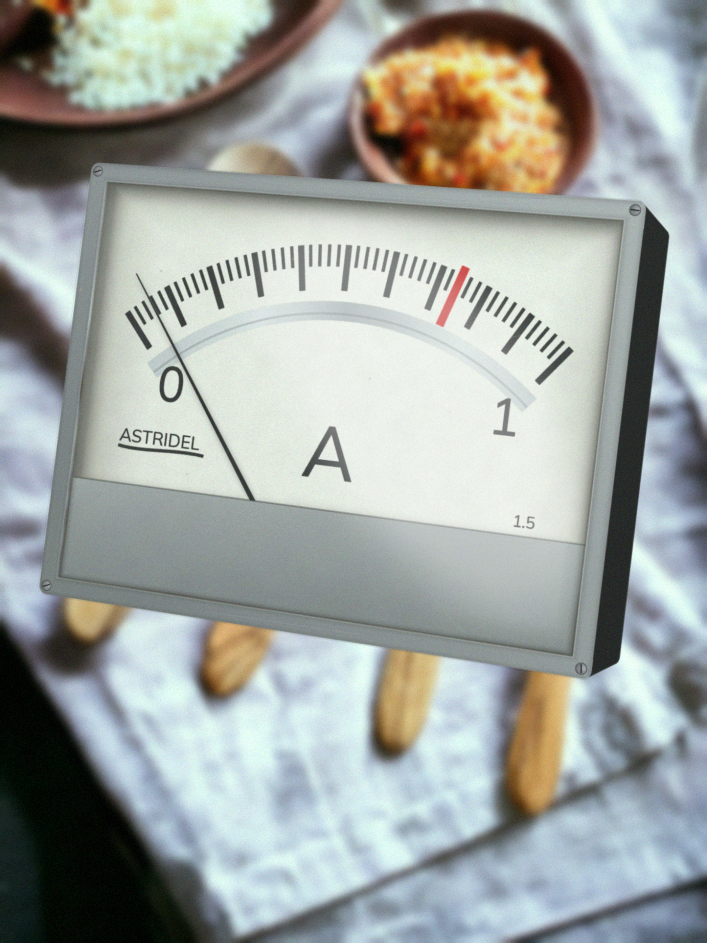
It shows 0.06 A
